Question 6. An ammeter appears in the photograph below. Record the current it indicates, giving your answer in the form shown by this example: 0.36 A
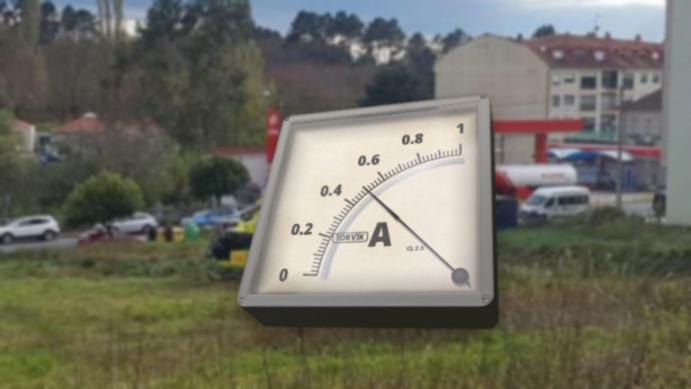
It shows 0.5 A
